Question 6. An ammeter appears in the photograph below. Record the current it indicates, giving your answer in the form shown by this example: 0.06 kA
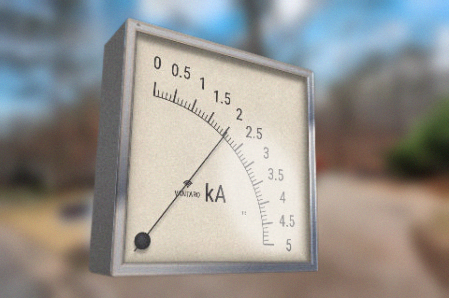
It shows 2 kA
